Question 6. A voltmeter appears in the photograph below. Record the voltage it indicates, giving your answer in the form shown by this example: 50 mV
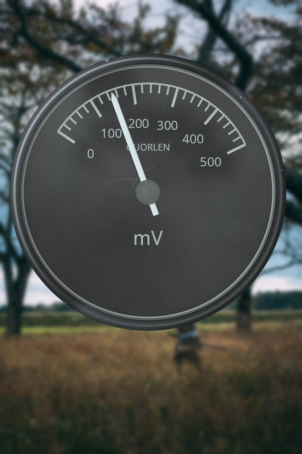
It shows 150 mV
